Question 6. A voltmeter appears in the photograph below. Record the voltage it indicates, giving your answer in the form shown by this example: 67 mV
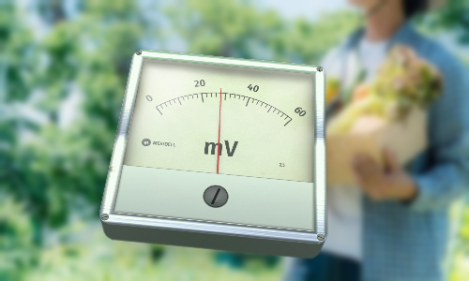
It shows 28 mV
